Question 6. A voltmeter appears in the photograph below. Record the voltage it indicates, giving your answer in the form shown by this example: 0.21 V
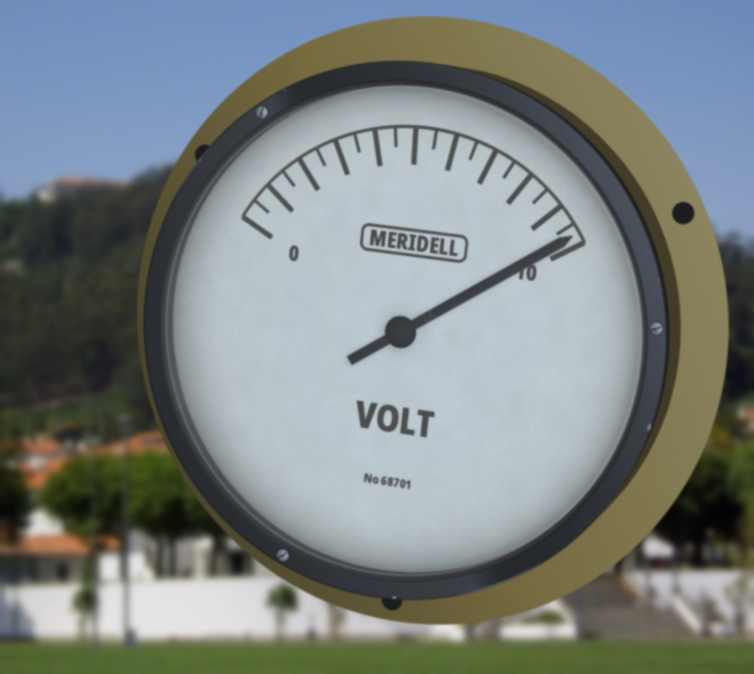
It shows 9.75 V
